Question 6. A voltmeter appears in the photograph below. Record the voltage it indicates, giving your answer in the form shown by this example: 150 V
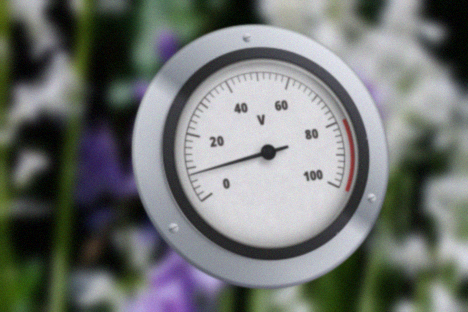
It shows 8 V
